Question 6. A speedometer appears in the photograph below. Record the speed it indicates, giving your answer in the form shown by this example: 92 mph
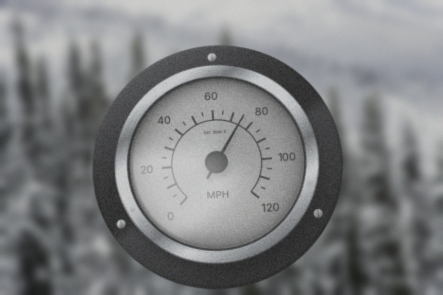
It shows 75 mph
